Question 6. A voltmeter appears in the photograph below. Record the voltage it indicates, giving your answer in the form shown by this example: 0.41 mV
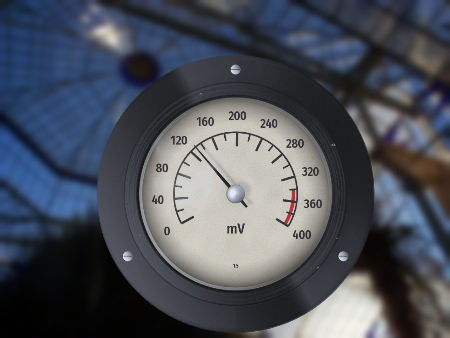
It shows 130 mV
